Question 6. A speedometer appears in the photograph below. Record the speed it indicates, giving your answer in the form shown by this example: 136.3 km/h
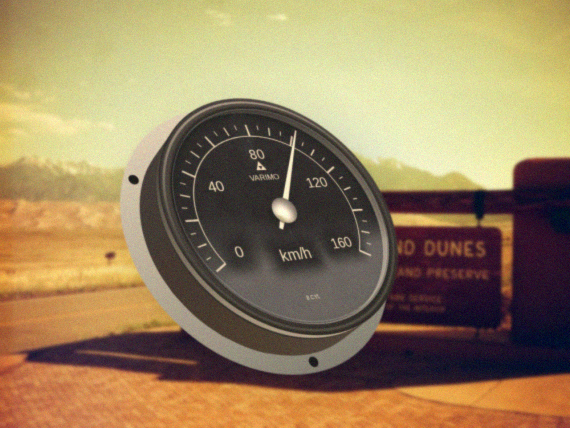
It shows 100 km/h
